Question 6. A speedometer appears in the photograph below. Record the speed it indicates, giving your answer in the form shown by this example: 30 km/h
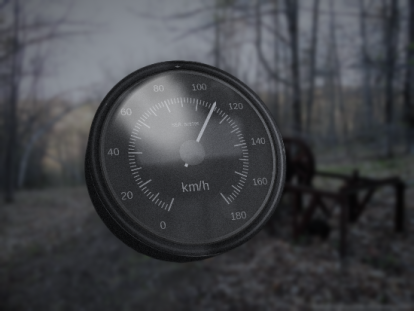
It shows 110 km/h
